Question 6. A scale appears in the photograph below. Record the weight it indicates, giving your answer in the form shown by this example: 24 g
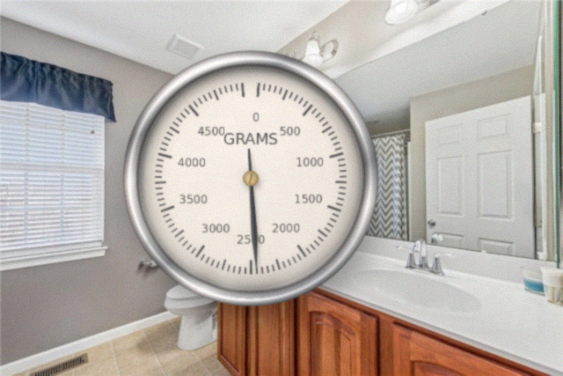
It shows 2450 g
